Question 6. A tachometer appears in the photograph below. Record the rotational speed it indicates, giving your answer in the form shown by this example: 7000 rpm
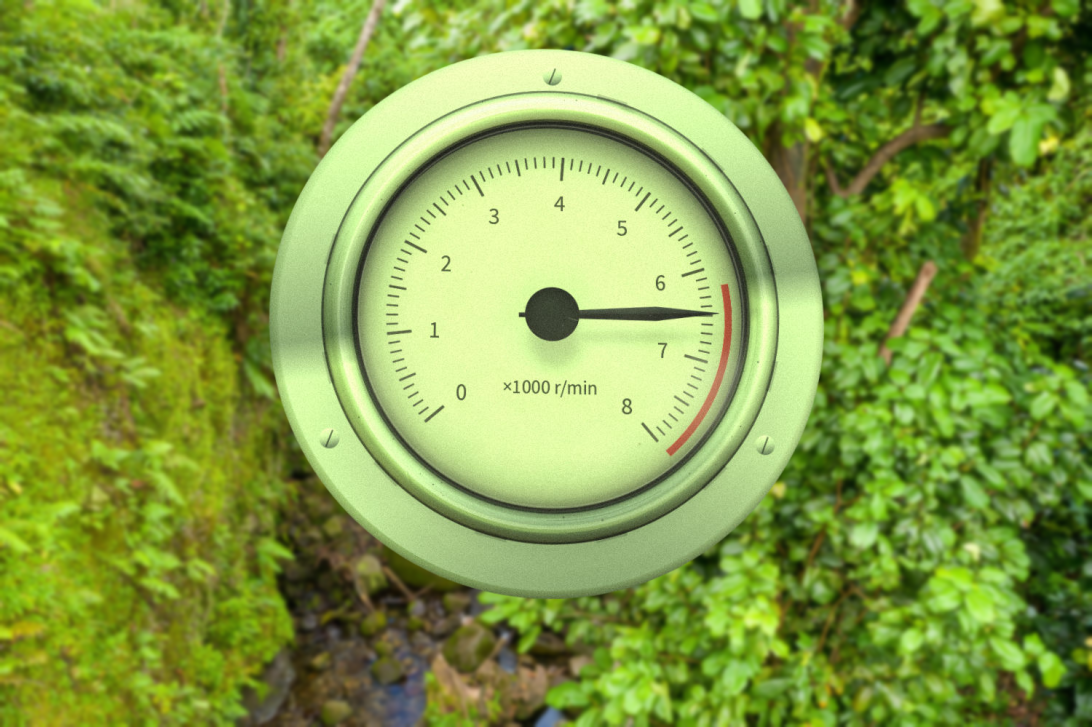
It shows 6500 rpm
